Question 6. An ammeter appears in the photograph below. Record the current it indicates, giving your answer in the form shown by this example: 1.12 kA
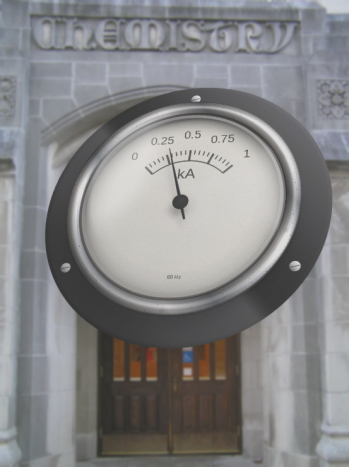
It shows 0.3 kA
